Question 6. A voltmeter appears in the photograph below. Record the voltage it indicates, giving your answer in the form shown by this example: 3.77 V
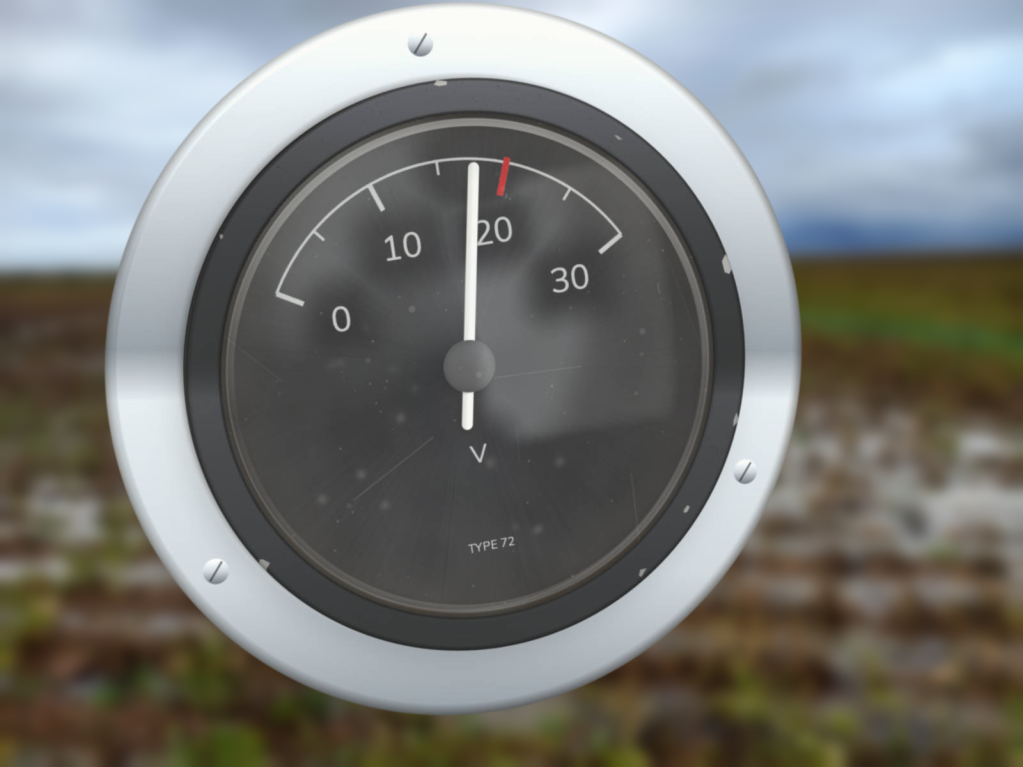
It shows 17.5 V
